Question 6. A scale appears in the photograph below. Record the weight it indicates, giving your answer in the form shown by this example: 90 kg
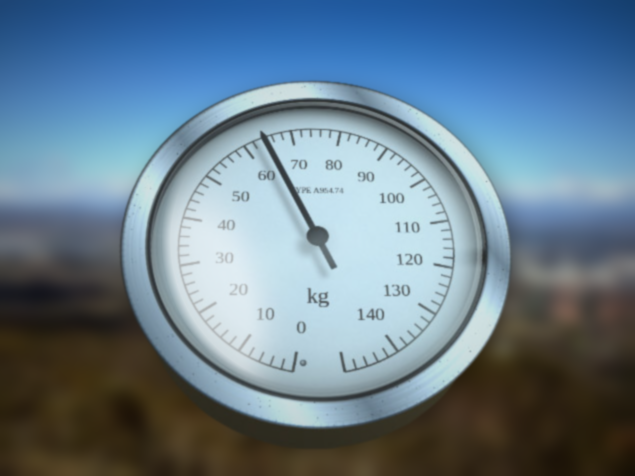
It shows 64 kg
